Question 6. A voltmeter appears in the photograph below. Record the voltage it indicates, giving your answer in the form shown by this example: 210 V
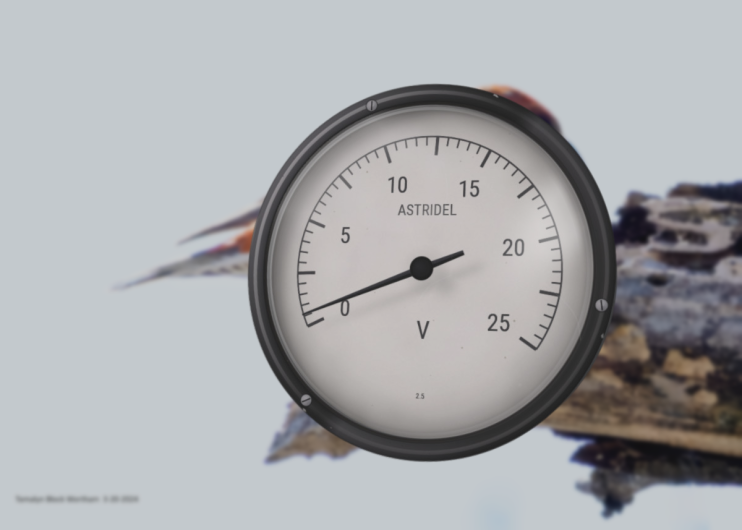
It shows 0.5 V
